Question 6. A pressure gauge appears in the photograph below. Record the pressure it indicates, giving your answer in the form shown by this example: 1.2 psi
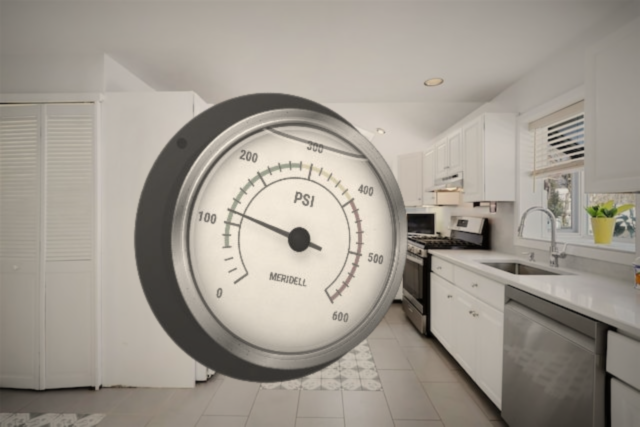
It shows 120 psi
